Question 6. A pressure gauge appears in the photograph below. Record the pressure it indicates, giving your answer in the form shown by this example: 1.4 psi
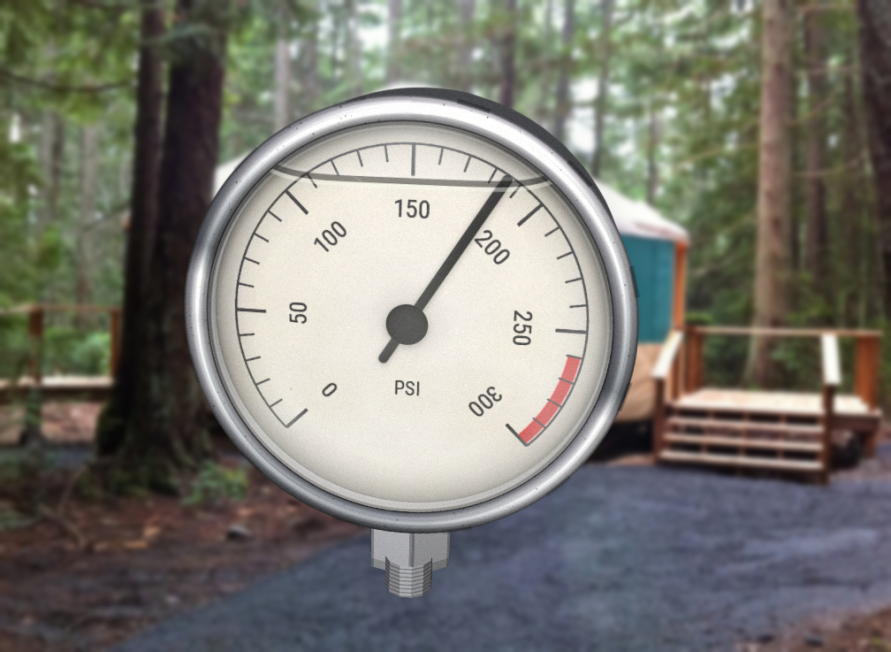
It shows 185 psi
